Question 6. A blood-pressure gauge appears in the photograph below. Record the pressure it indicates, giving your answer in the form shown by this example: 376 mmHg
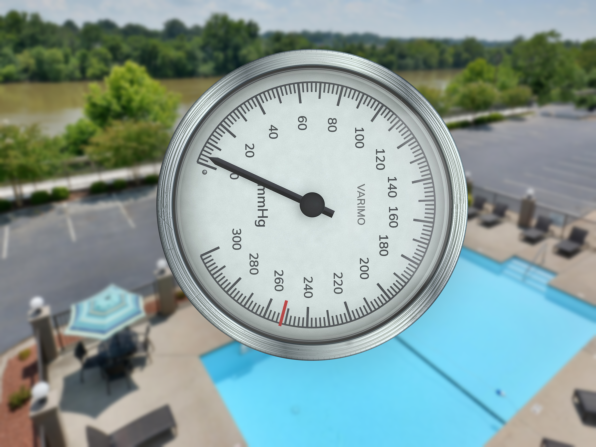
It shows 4 mmHg
